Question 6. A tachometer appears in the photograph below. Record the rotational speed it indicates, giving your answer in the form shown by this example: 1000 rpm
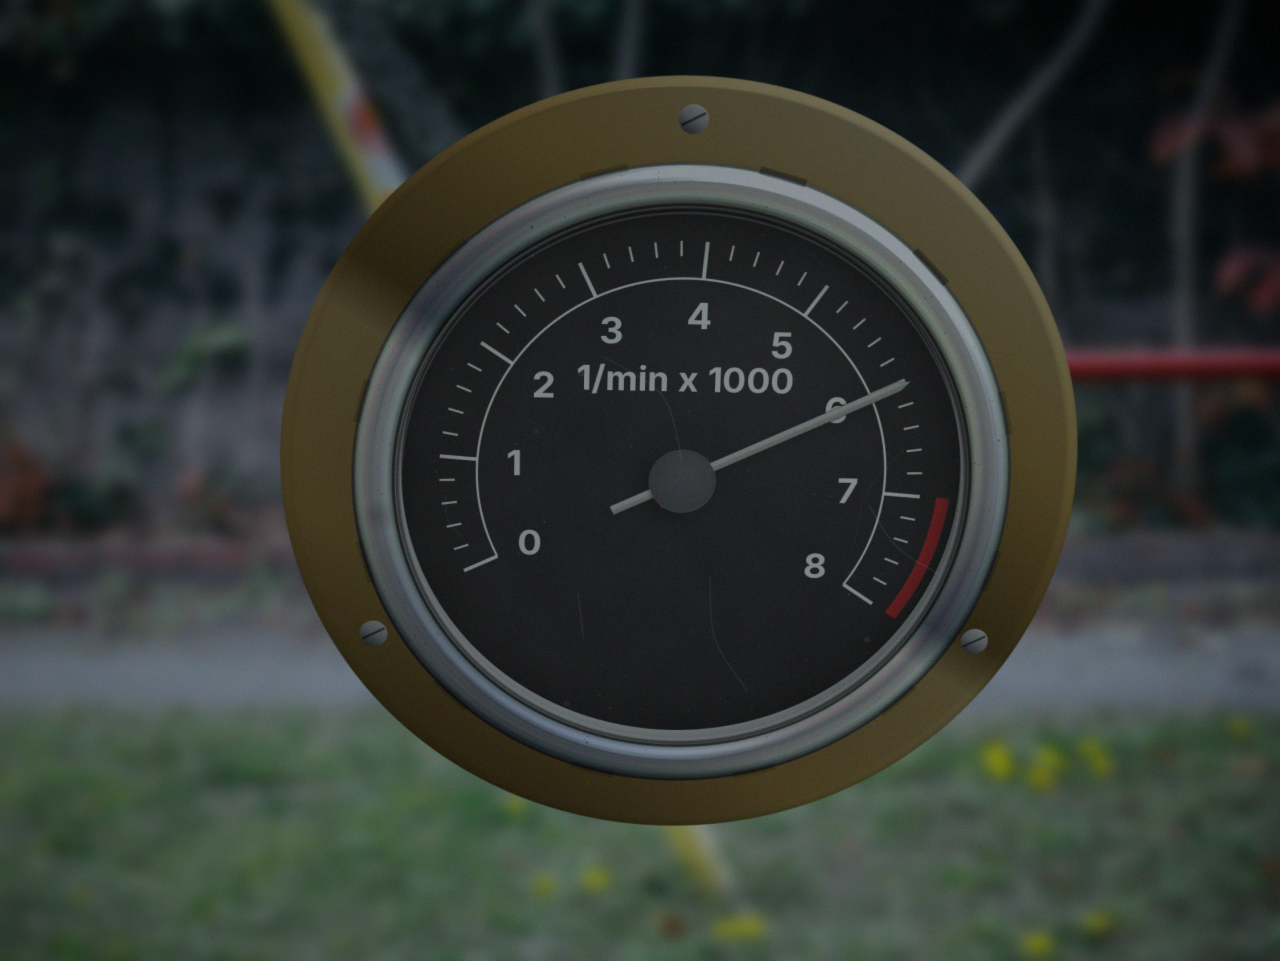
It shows 6000 rpm
